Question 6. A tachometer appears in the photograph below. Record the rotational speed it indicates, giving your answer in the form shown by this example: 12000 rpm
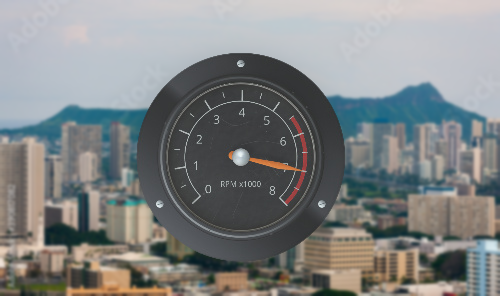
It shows 7000 rpm
